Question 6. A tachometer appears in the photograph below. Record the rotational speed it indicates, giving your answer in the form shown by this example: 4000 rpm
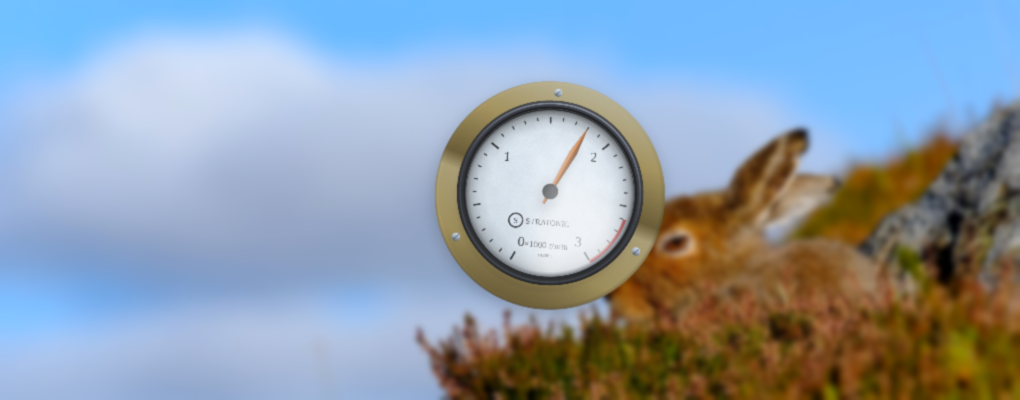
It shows 1800 rpm
